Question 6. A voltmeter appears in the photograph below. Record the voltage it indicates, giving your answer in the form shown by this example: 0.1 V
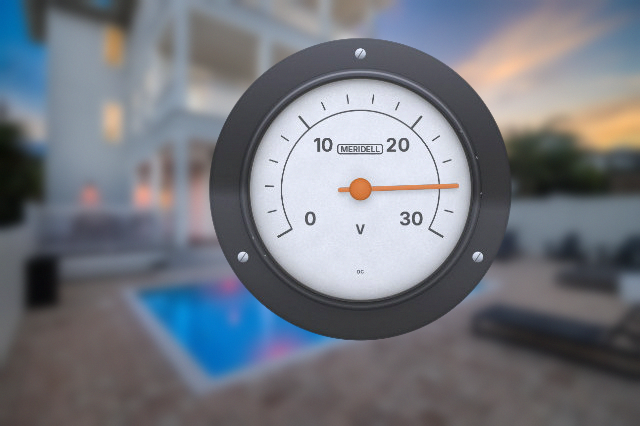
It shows 26 V
